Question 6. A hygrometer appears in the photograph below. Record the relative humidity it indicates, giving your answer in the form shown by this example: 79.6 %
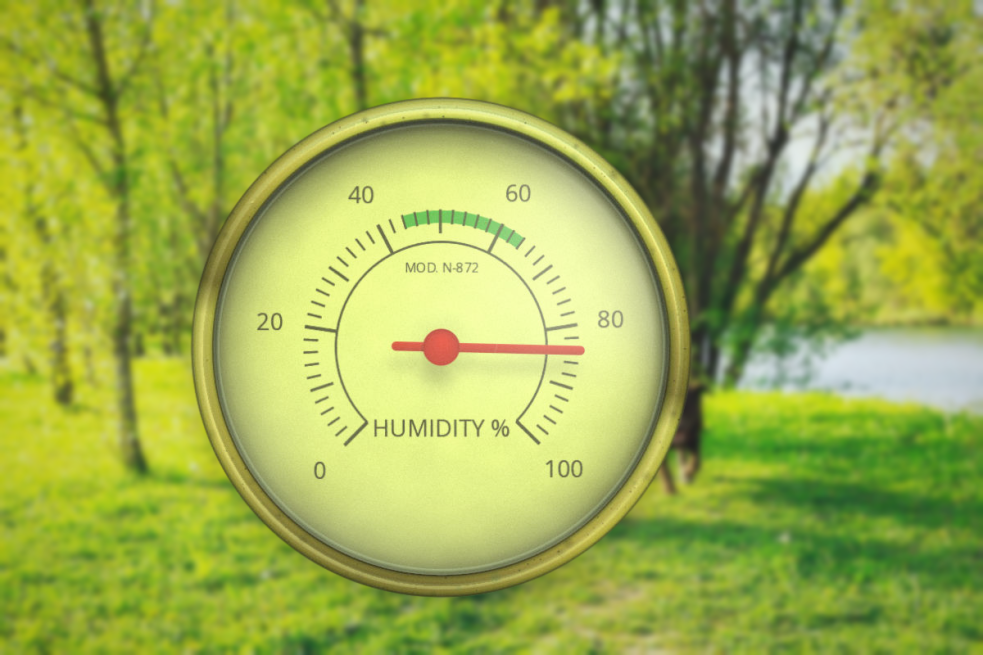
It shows 84 %
